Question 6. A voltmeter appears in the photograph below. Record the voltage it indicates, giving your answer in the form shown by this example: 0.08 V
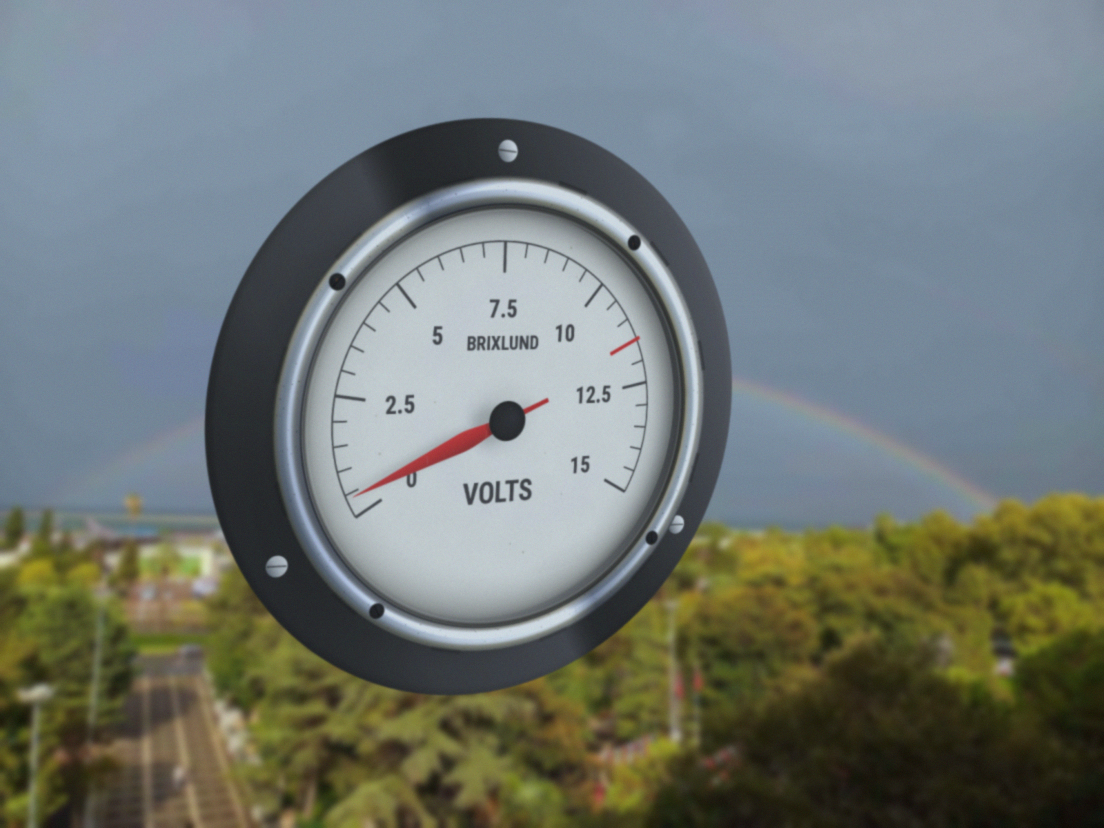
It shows 0.5 V
